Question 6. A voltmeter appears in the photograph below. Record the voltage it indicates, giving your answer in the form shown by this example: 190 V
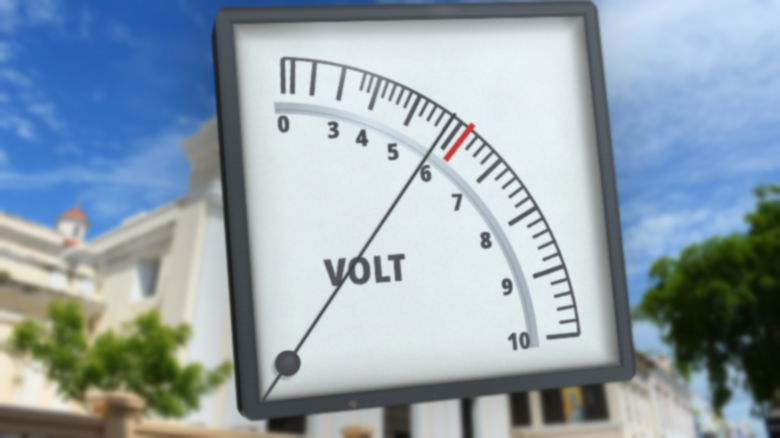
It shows 5.8 V
